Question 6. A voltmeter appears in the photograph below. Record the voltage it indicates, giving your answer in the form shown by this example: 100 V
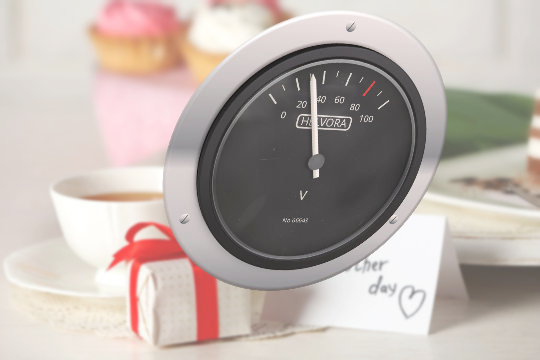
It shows 30 V
